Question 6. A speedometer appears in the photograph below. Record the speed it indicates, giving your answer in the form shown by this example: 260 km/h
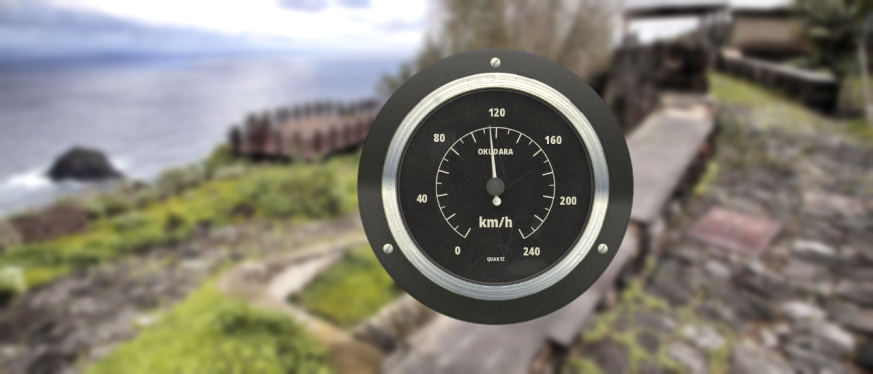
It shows 115 km/h
